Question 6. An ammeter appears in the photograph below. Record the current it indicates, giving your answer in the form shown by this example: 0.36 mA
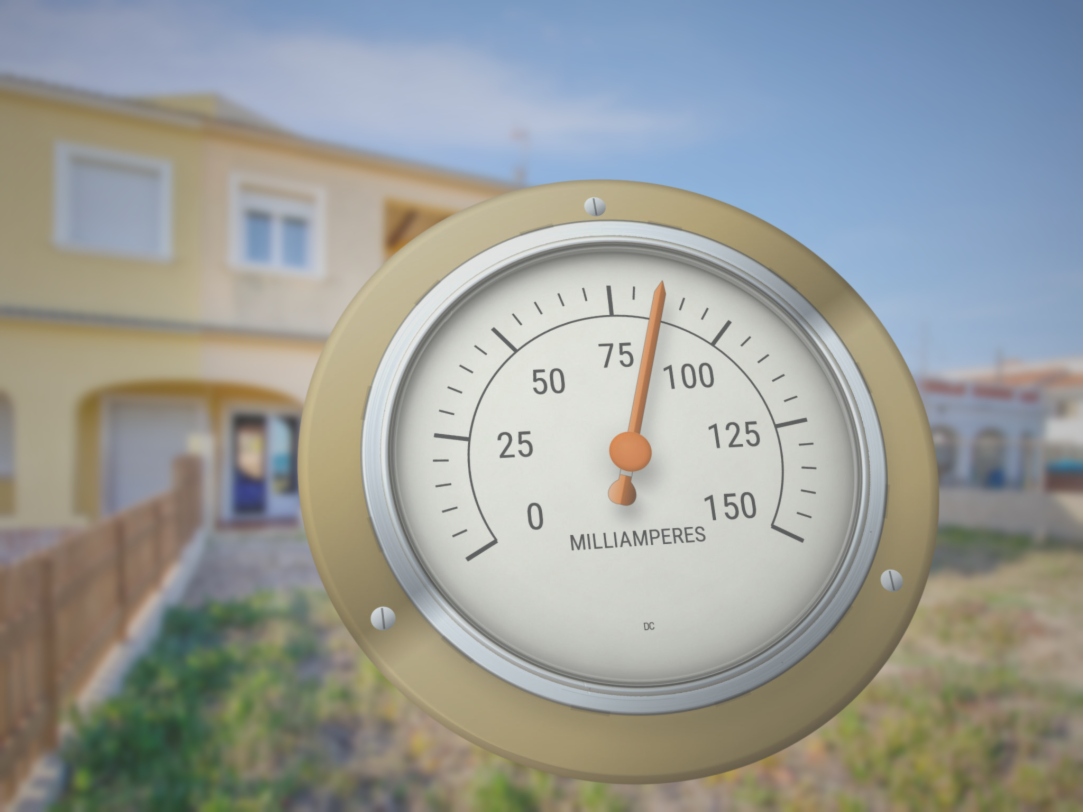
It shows 85 mA
